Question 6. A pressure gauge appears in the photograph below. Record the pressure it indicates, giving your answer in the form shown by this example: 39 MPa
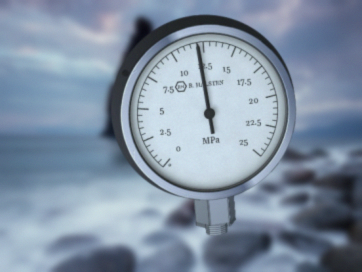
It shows 12 MPa
